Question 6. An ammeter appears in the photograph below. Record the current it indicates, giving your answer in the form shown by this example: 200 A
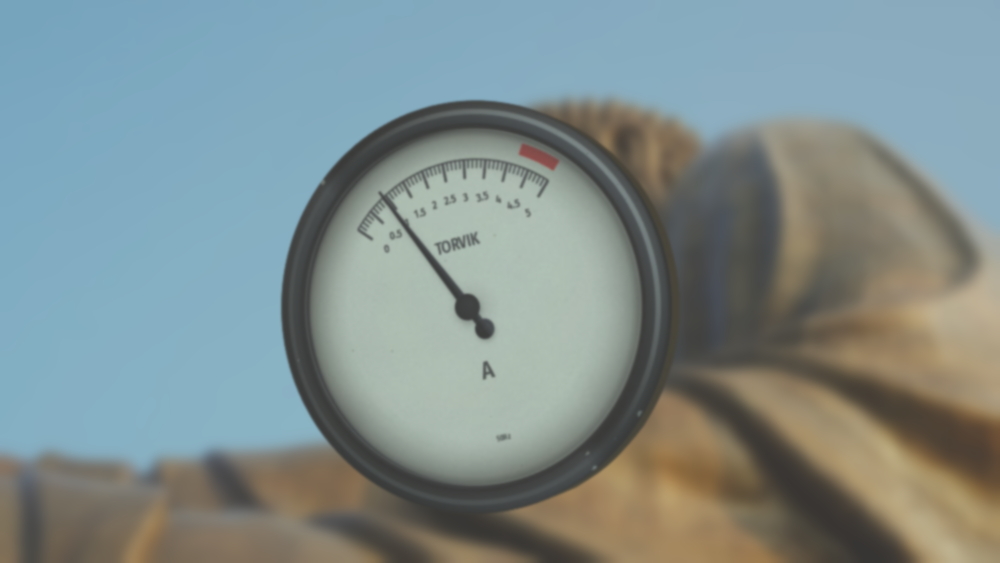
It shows 1 A
